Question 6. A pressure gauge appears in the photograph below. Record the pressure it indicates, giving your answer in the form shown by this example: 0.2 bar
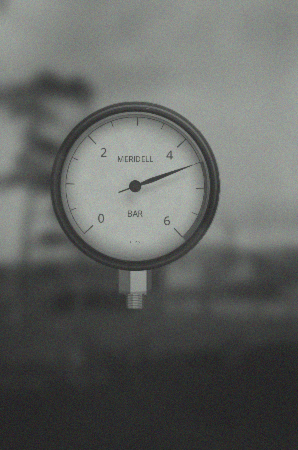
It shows 4.5 bar
